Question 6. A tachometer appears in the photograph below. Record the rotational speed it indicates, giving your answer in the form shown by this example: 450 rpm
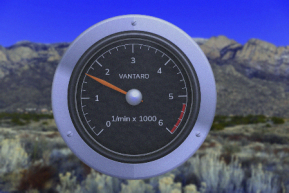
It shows 1600 rpm
